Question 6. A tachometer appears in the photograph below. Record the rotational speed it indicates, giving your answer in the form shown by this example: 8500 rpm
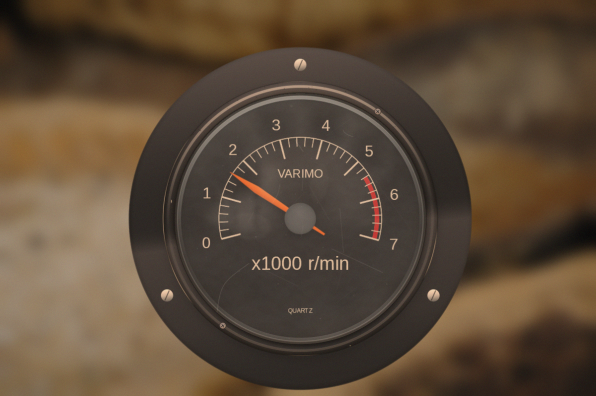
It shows 1600 rpm
